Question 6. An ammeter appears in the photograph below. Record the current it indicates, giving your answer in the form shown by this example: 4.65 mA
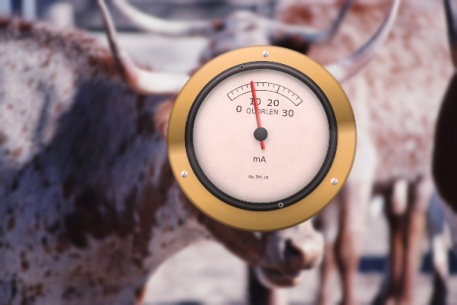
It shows 10 mA
